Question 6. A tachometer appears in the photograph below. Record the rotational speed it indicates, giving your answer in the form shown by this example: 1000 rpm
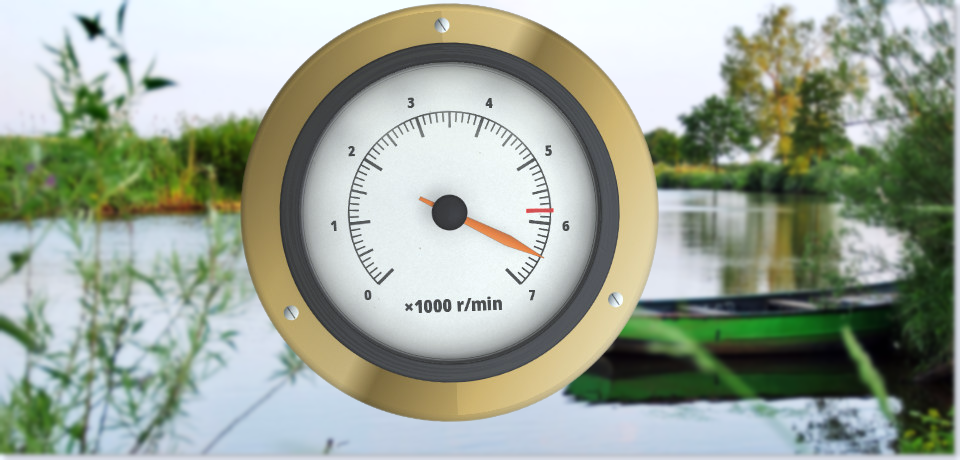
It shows 6500 rpm
